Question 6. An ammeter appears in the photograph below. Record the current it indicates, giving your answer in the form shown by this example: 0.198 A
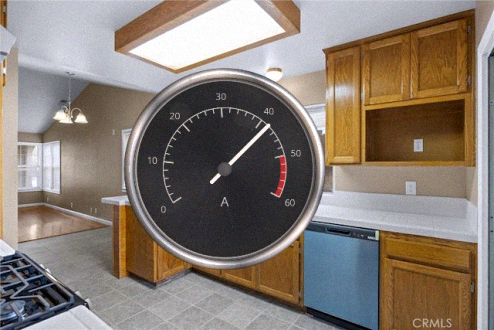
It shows 42 A
